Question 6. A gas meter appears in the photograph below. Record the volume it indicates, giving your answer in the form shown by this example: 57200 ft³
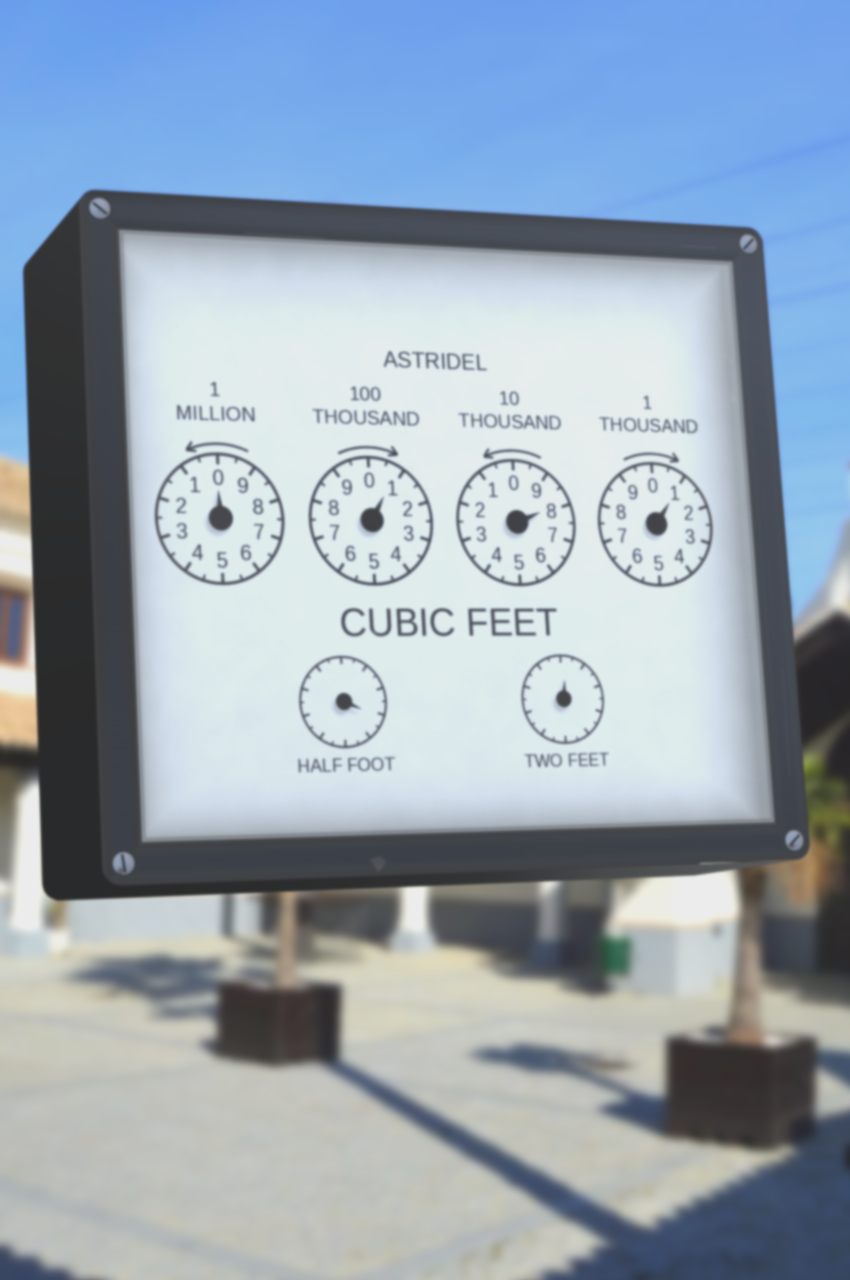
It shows 8100 ft³
